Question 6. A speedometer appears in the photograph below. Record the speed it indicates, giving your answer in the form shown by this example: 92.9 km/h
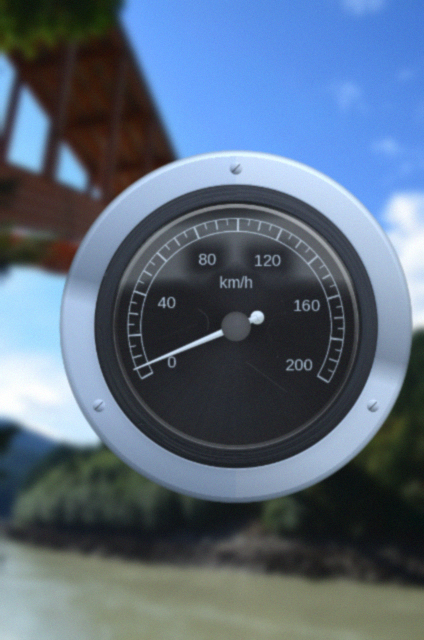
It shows 5 km/h
